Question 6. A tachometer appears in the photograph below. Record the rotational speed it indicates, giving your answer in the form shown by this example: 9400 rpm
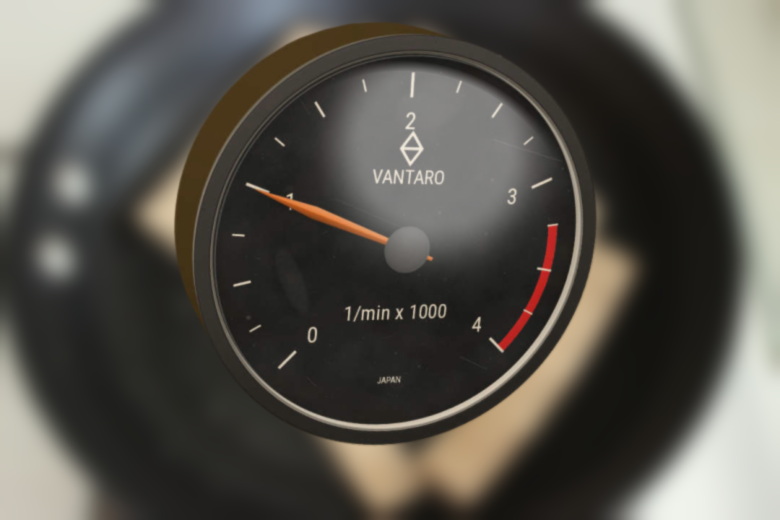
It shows 1000 rpm
